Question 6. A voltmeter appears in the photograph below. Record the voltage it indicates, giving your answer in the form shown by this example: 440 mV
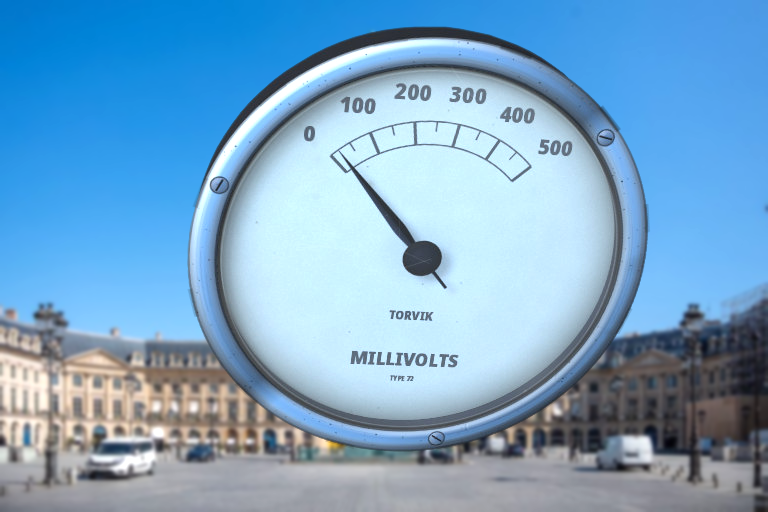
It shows 25 mV
